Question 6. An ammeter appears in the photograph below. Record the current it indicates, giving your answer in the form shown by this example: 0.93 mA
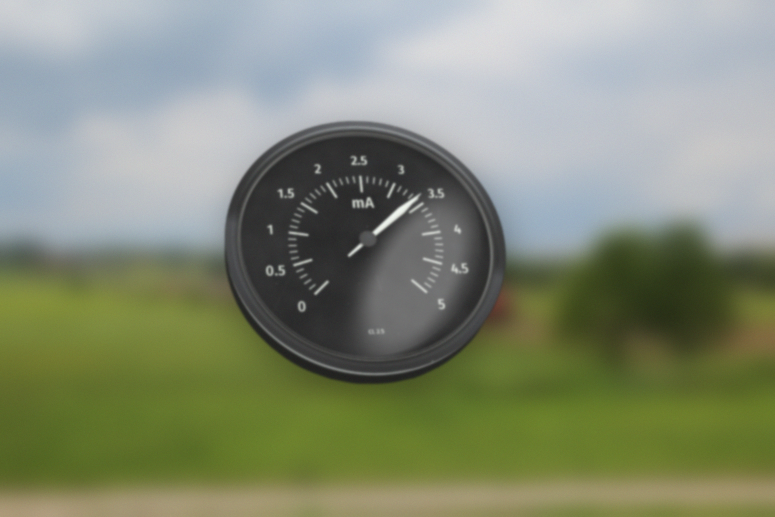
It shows 3.4 mA
